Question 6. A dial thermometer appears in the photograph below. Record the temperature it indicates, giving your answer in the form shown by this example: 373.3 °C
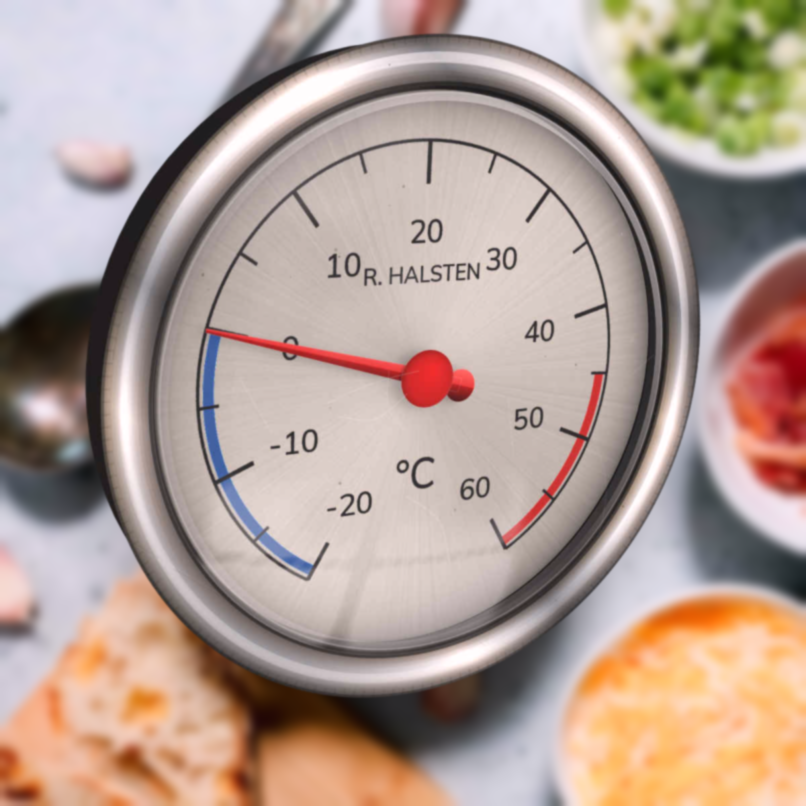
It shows 0 °C
